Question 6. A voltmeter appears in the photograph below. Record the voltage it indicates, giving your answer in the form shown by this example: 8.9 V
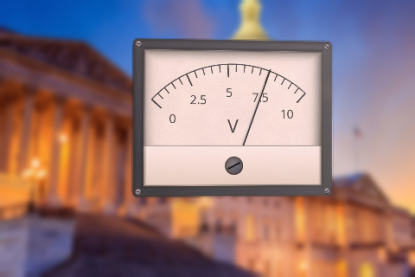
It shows 7.5 V
